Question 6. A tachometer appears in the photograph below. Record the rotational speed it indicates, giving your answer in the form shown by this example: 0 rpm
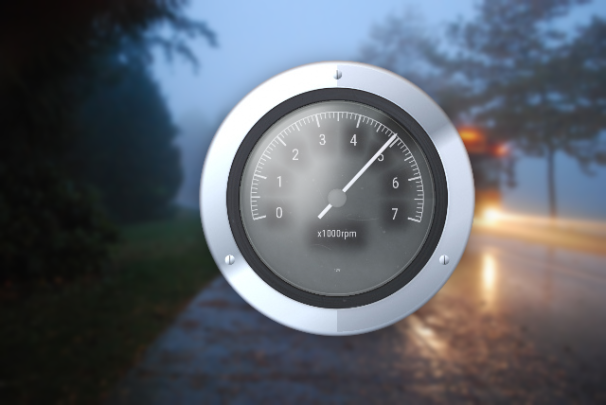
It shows 4900 rpm
